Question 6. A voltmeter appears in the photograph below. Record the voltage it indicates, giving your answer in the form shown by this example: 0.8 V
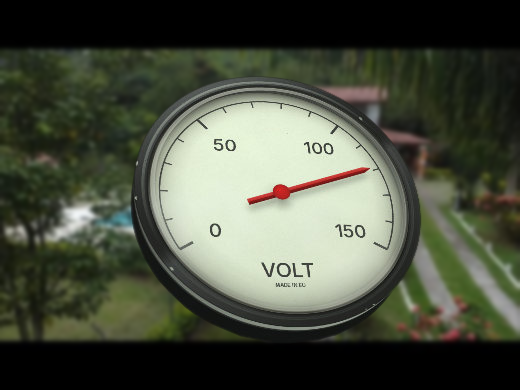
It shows 120 V
